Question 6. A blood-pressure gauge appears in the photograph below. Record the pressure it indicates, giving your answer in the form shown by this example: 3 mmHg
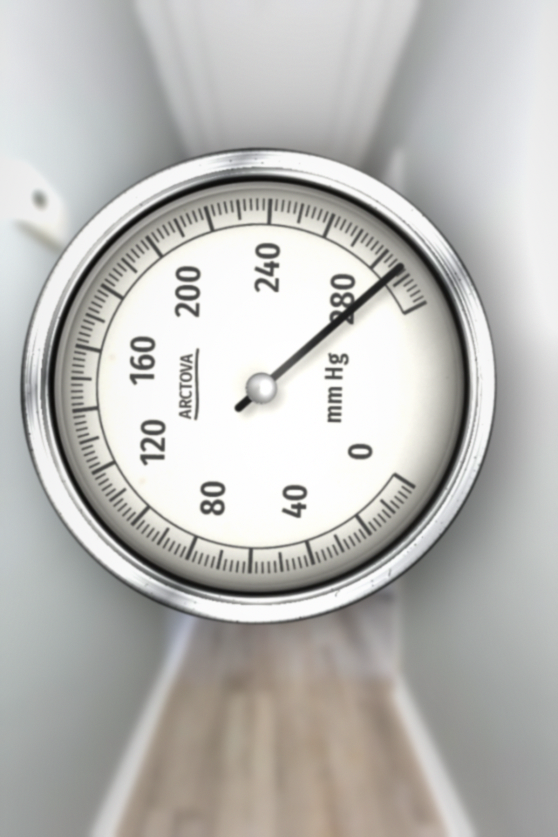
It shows 286 mmHg
